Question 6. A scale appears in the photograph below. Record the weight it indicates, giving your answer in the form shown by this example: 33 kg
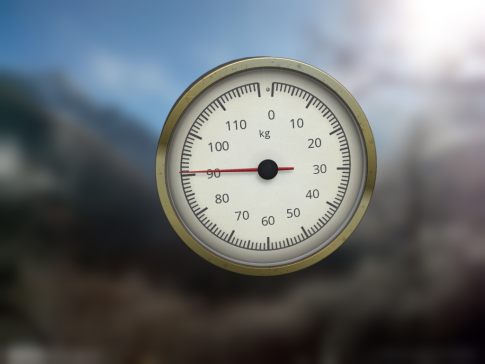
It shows 91 kg
